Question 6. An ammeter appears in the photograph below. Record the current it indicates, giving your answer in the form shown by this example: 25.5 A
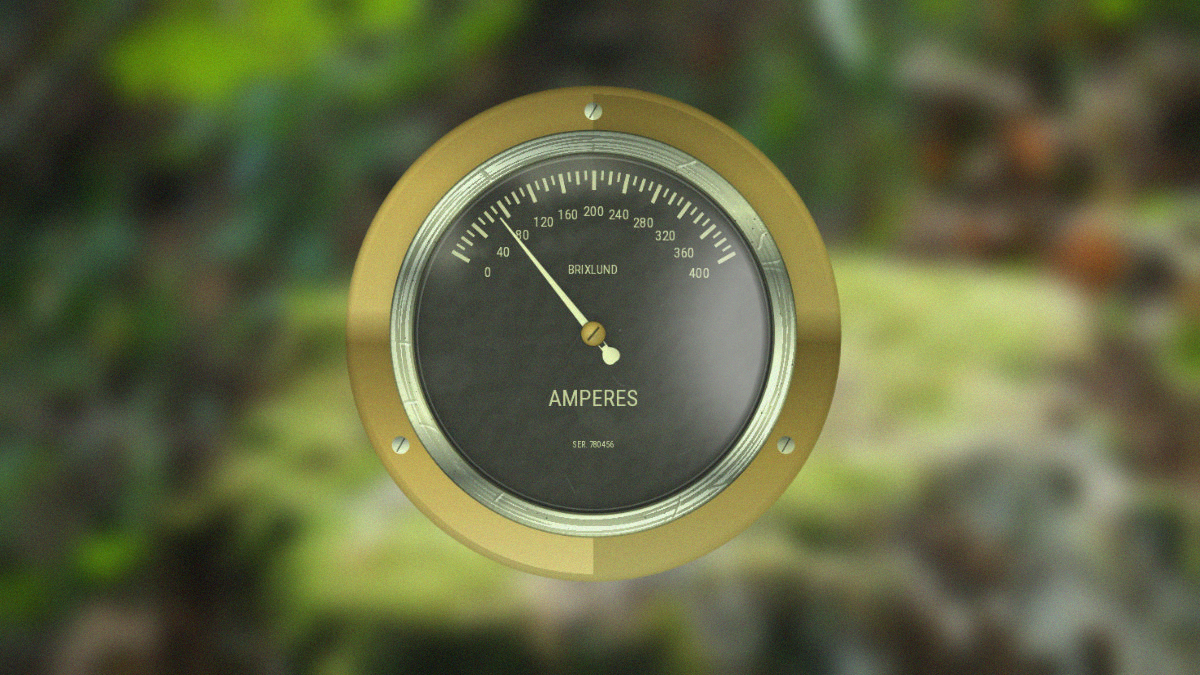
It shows 70 A
